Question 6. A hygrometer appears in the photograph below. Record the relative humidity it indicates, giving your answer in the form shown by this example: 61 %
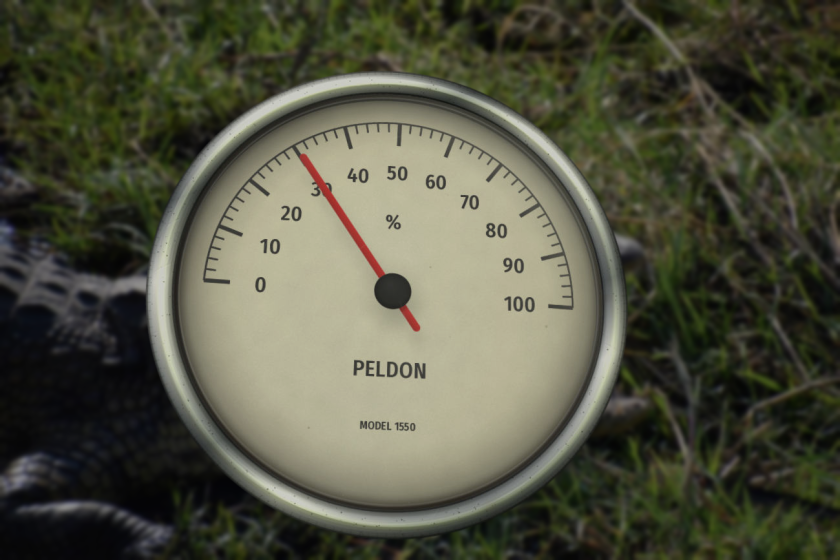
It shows 30 %
